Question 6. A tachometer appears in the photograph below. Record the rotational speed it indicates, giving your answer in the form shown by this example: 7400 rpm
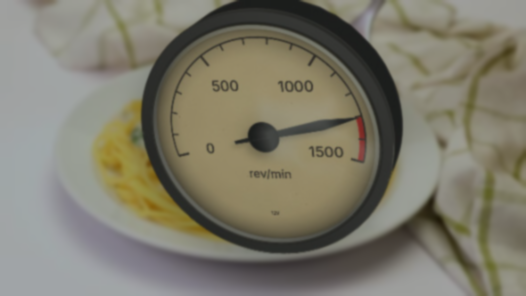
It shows 1300 rpm
